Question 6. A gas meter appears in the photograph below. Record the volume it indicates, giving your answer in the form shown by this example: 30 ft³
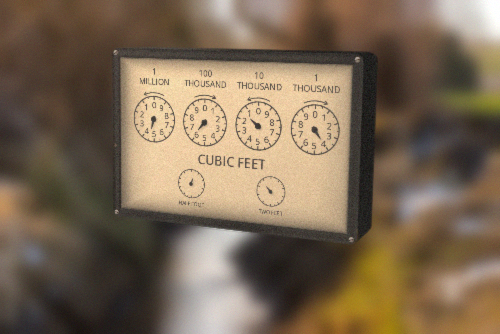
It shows 461400 ft³
